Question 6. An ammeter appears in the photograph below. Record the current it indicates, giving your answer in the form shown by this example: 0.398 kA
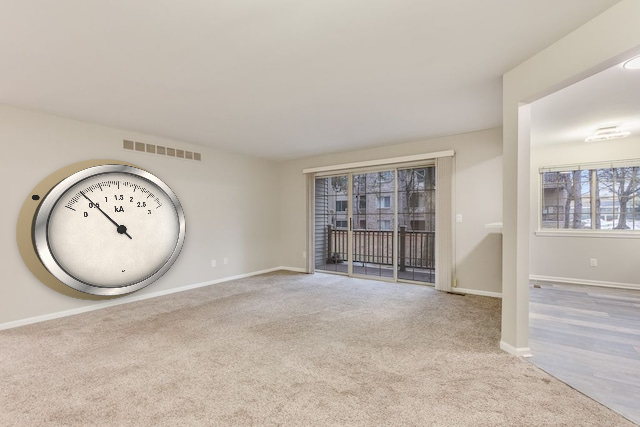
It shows 0.5 kA
